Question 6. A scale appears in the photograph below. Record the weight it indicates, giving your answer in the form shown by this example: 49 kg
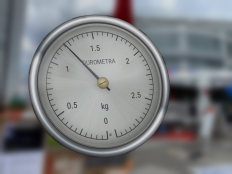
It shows 1.2 kg
